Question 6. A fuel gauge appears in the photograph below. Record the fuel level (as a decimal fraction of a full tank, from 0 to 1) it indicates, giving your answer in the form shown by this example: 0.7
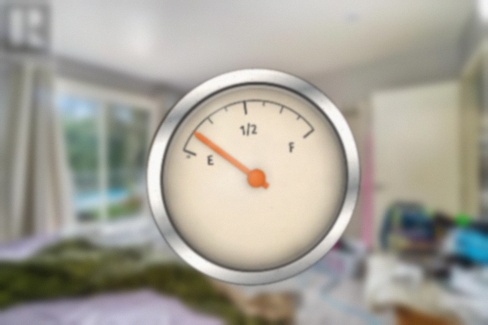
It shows 0.125
